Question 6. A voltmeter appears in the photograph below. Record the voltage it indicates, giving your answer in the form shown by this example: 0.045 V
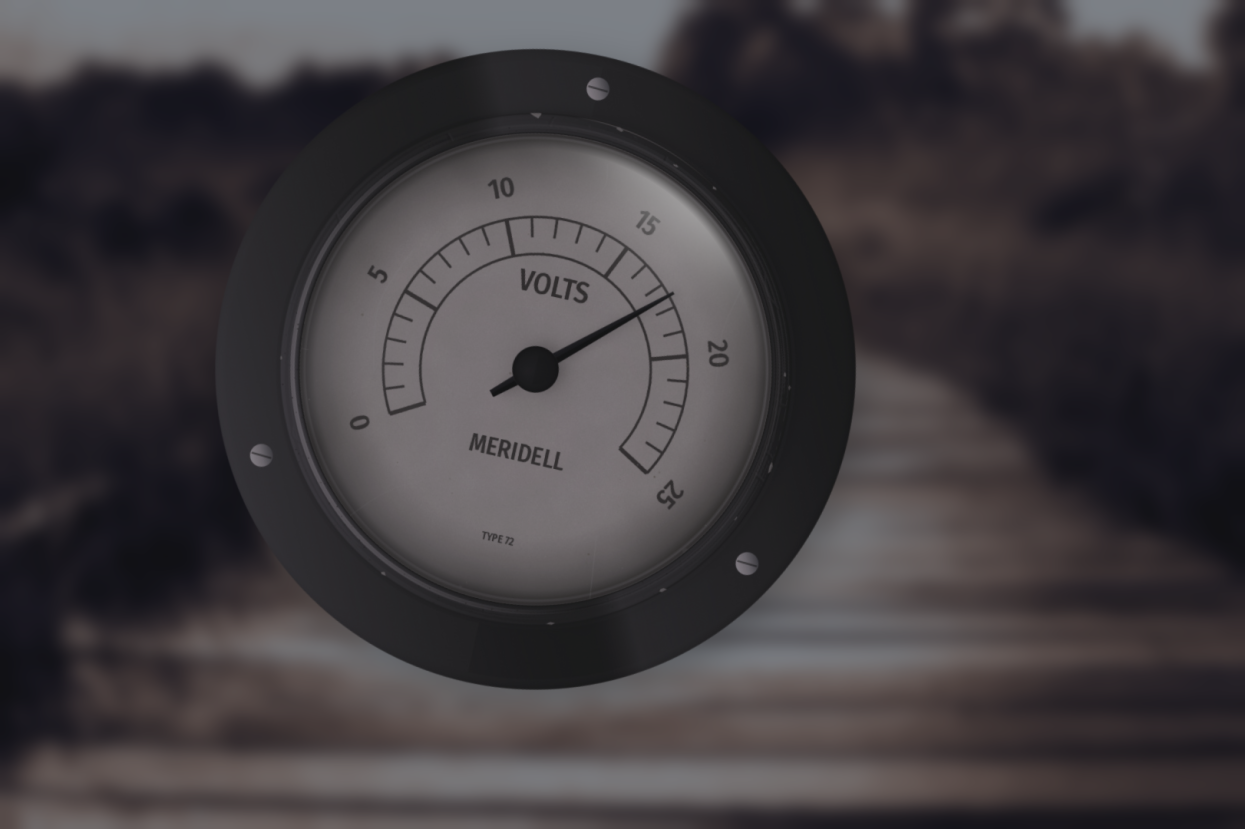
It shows 17.5 V
